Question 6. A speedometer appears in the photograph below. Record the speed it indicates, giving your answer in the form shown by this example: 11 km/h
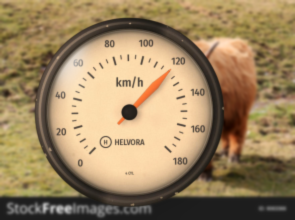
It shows 120 km/h
